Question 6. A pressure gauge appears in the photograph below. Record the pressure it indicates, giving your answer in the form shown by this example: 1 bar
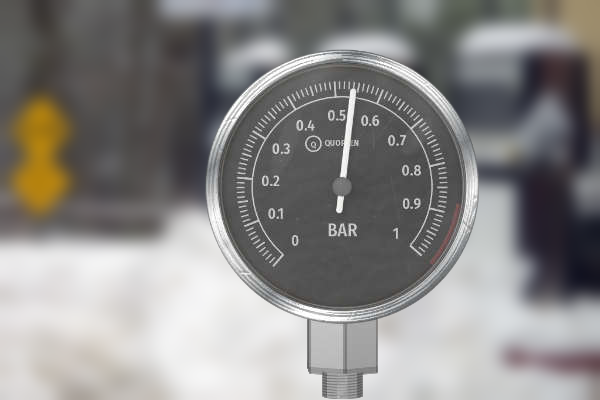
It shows 0.54 bar
